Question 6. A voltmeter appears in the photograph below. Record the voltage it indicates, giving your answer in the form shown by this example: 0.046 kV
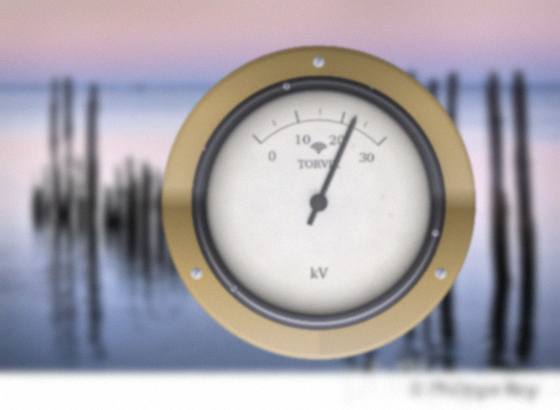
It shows 22.5 kV
